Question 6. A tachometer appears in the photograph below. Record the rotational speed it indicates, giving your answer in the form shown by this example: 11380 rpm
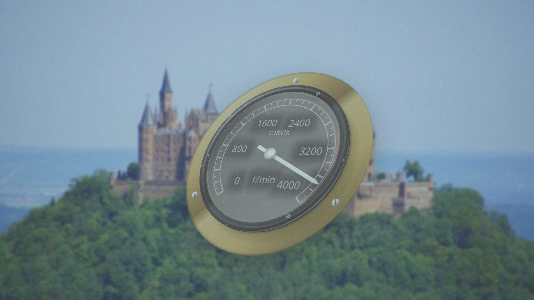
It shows 3700 rpm
